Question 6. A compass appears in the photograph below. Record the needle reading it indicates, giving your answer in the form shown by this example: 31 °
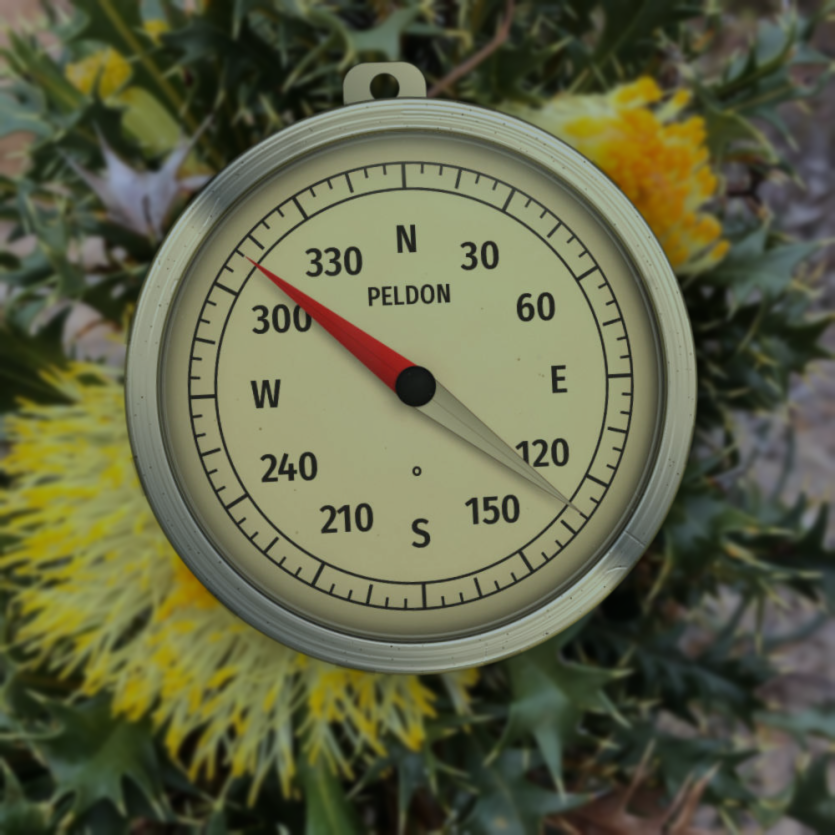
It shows 310 °
